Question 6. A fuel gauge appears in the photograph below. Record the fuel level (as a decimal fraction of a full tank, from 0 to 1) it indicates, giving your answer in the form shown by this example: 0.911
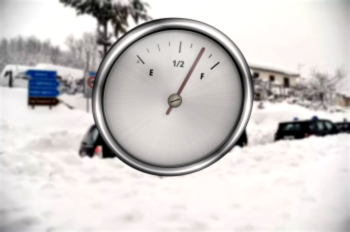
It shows 0.75
